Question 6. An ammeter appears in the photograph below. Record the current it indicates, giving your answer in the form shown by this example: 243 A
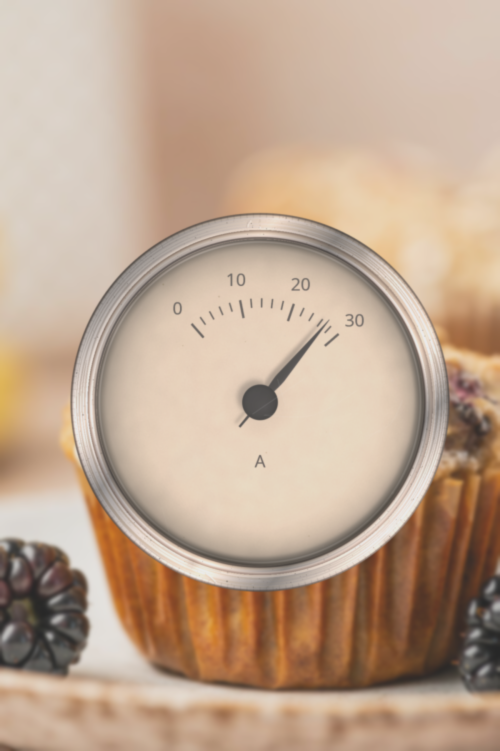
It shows 27 A
